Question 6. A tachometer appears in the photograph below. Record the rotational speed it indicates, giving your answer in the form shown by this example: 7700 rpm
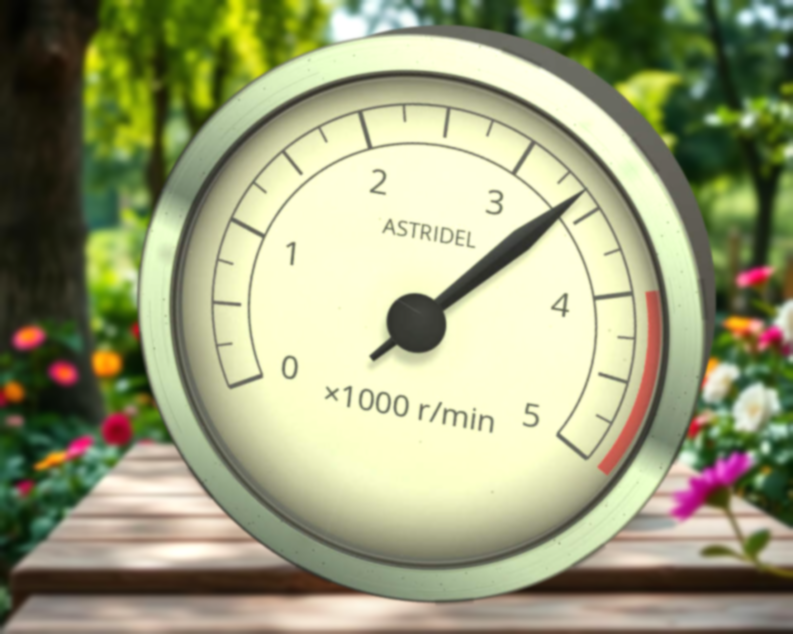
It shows 3375 rpm
